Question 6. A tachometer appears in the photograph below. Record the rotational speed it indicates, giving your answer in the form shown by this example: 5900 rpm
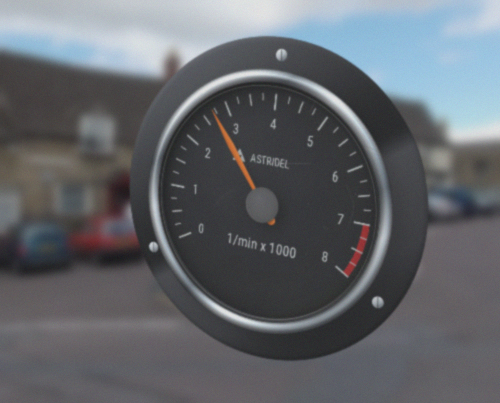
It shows 2750 rpm
